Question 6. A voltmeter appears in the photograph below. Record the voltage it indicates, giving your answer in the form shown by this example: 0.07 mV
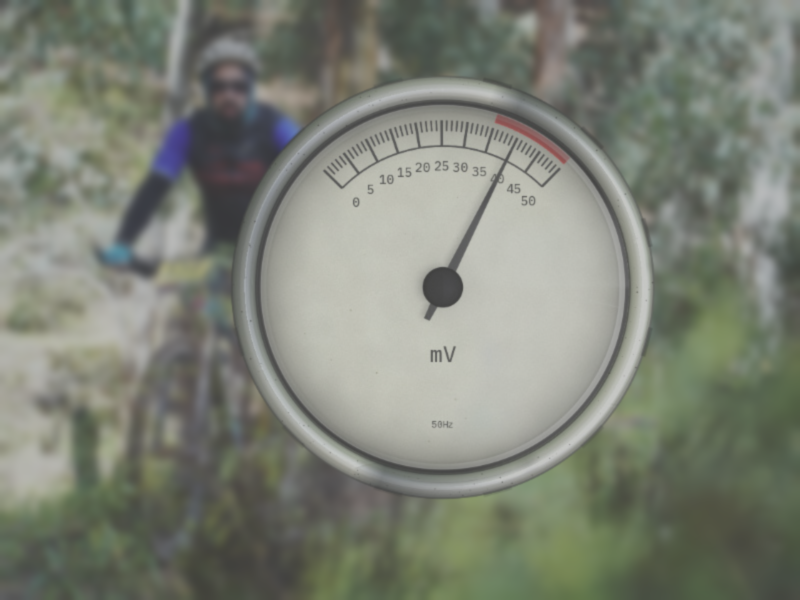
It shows 40 mV
